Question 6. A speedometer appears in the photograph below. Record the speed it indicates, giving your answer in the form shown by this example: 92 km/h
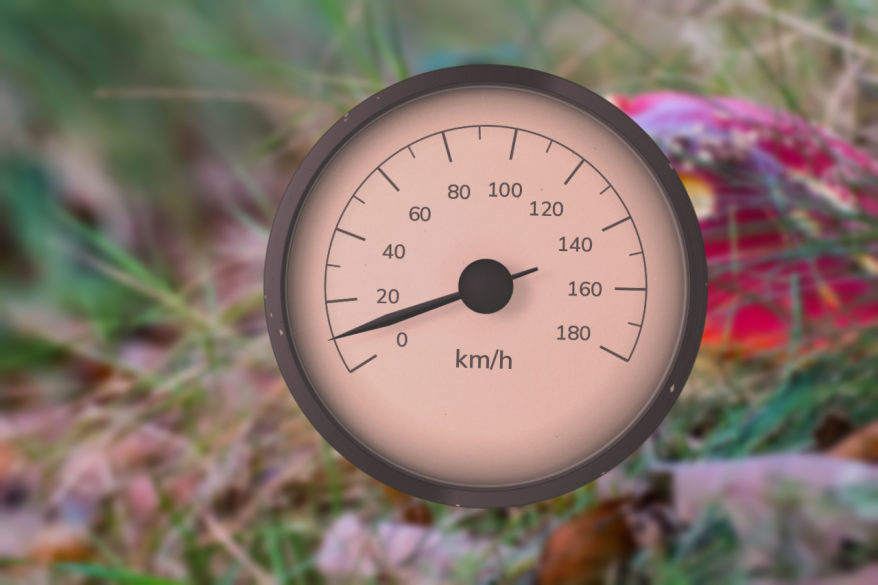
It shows 10 km/h
